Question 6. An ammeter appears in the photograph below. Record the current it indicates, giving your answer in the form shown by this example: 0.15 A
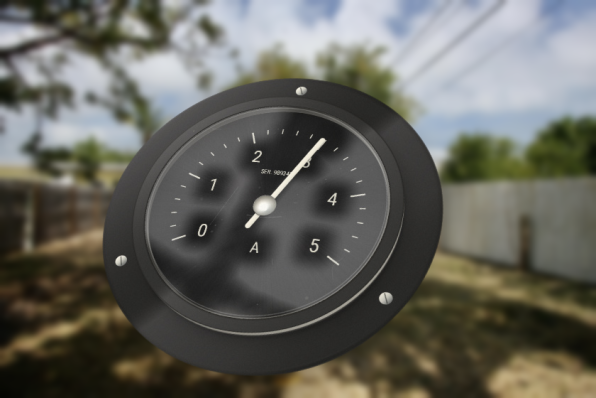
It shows 3 A
